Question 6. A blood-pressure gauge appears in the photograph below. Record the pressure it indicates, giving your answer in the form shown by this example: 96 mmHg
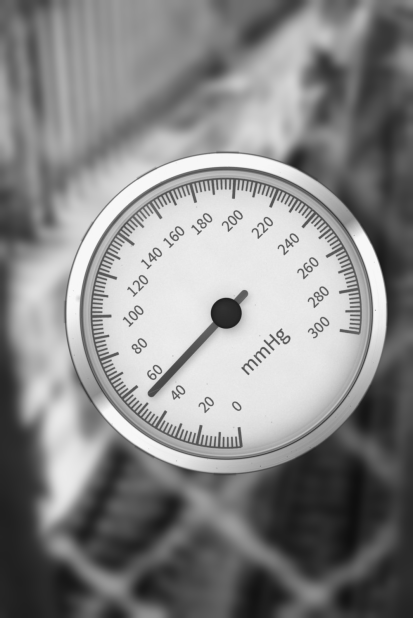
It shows 52 mmHg
